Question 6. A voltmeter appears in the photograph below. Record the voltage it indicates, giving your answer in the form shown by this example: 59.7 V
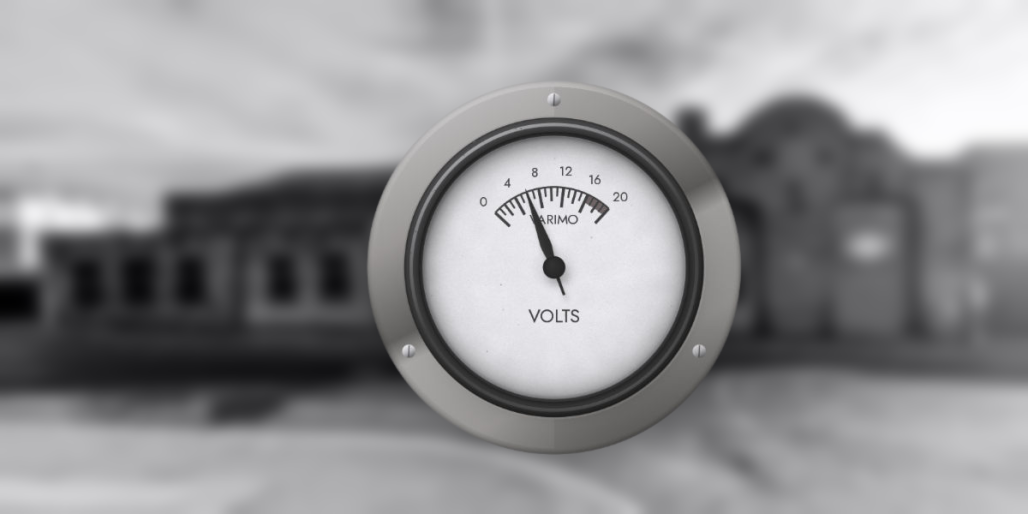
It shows 6 V
